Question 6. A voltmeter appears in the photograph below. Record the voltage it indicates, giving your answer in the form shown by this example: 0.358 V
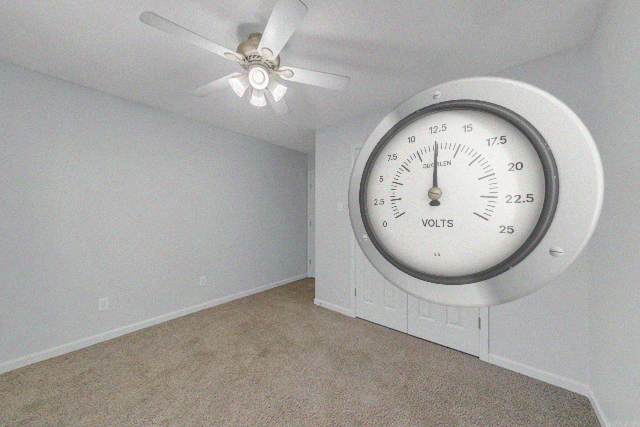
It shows 12.5 V
